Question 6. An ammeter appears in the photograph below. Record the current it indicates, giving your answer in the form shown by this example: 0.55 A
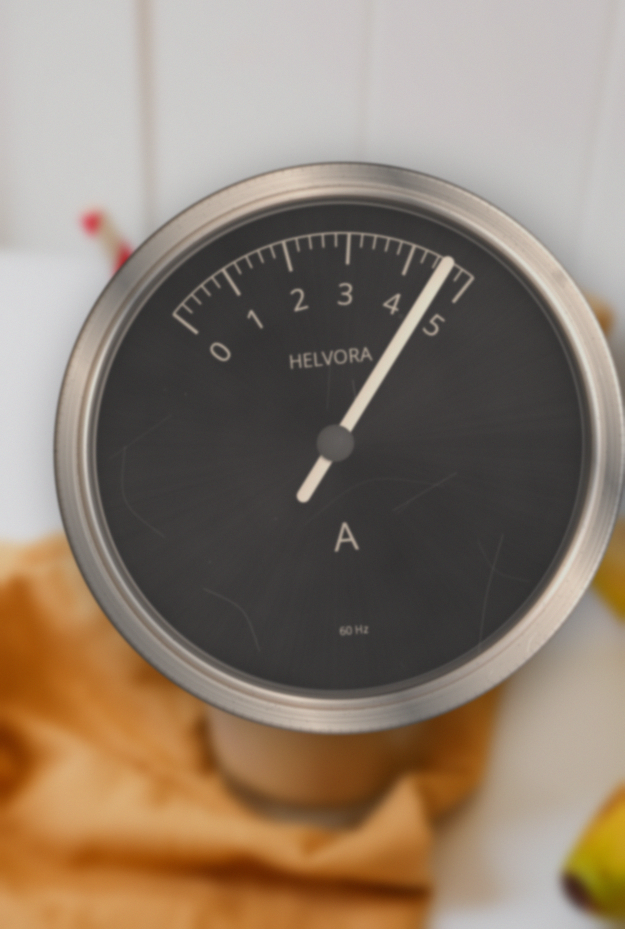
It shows 4.6 A
